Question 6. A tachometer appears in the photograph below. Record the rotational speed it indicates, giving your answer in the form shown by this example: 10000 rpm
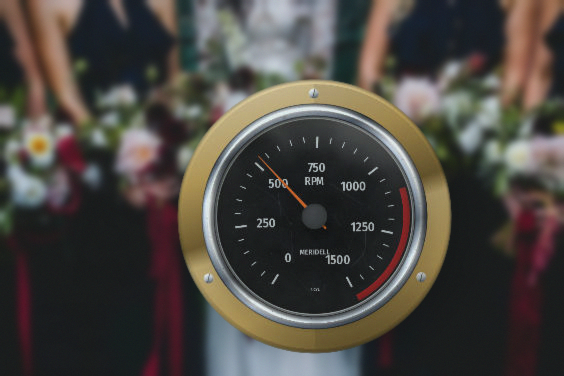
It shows 525 rpm
